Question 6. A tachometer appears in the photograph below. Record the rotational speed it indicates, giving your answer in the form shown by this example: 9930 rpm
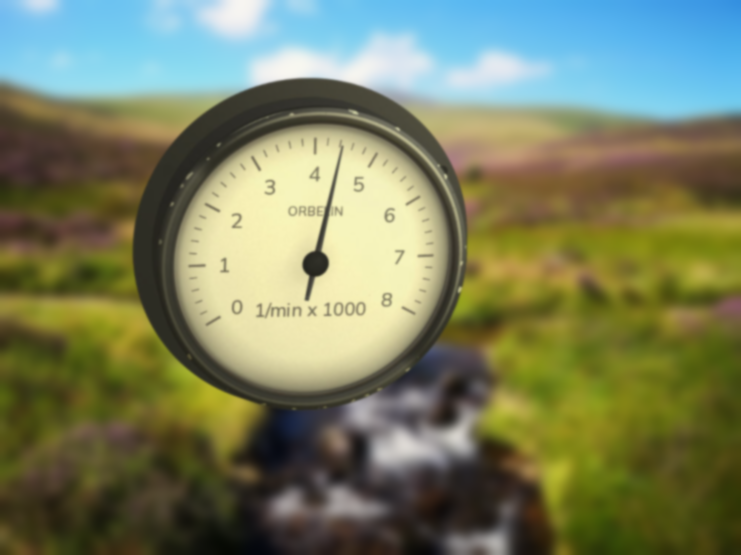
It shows 4400 rpm
